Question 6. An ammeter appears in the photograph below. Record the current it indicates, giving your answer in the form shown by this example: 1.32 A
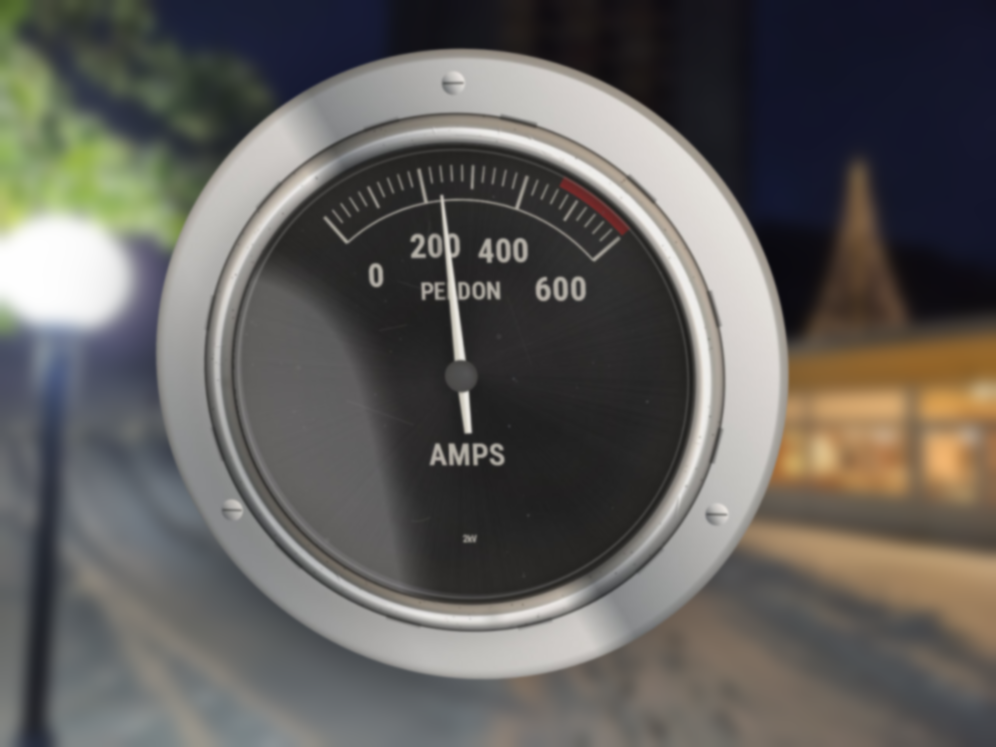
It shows 240 A
